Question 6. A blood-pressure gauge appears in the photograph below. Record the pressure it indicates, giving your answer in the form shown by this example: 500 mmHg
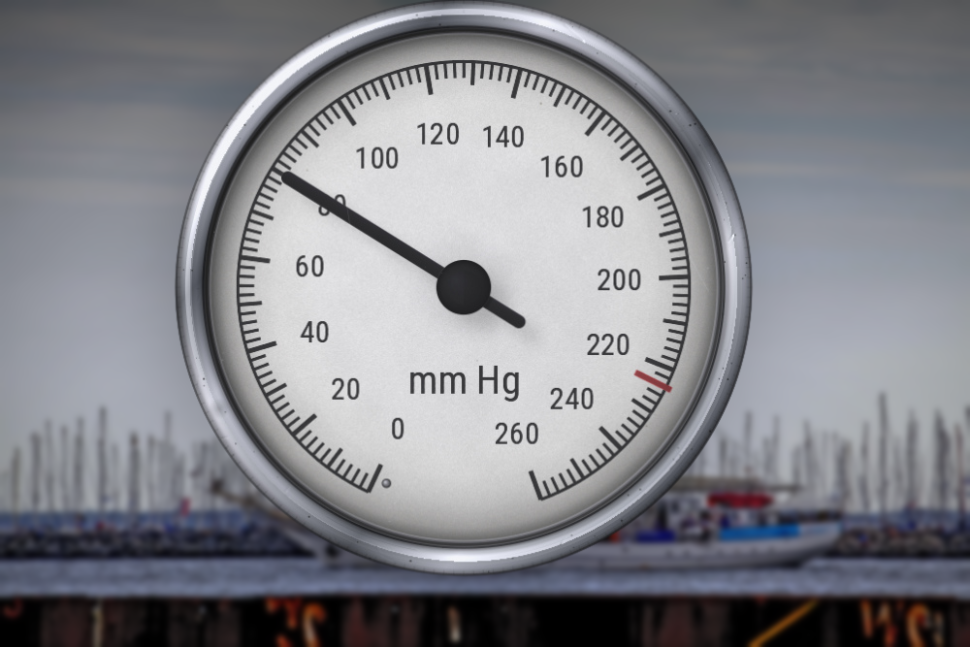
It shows 80 mmHg
